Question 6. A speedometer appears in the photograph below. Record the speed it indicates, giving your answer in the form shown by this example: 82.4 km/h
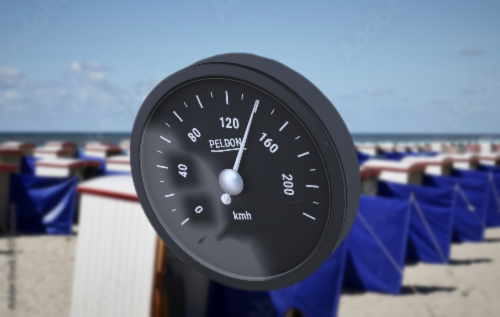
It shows 140 km/h
